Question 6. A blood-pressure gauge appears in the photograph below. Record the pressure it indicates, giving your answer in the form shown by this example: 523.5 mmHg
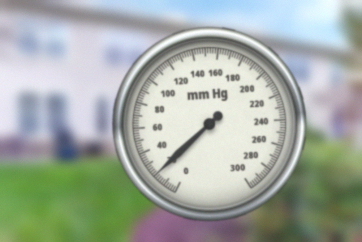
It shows 20 mmHg
